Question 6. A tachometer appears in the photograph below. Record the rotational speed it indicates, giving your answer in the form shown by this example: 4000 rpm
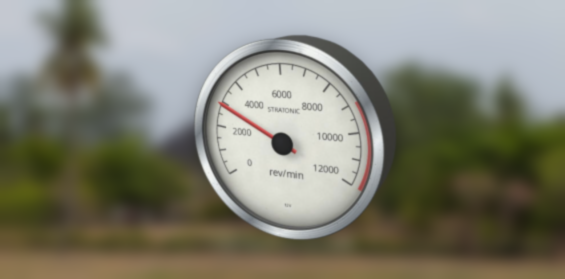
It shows 3000 rpm
